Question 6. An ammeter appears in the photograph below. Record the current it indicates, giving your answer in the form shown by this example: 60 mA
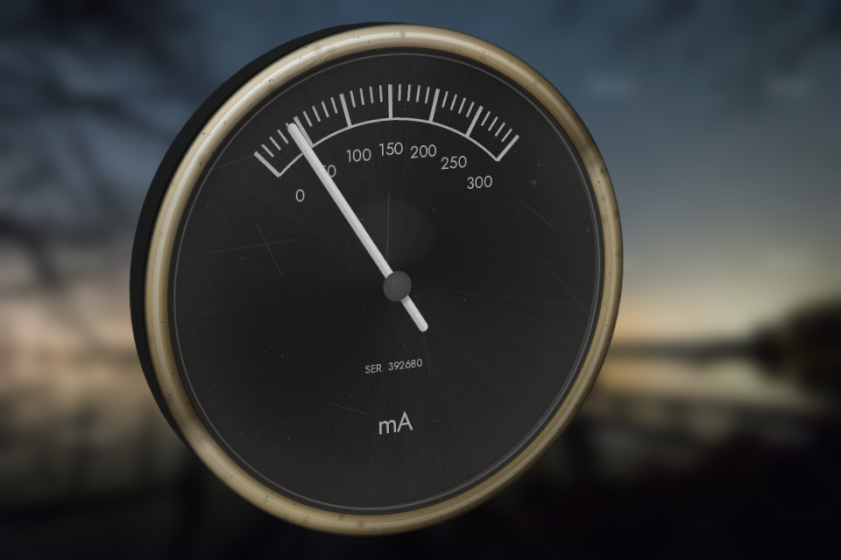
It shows 40 mA
